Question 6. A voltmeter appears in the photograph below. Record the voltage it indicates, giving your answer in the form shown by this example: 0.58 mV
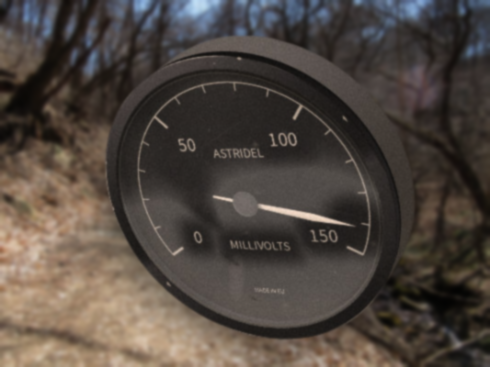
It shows 140 mV
